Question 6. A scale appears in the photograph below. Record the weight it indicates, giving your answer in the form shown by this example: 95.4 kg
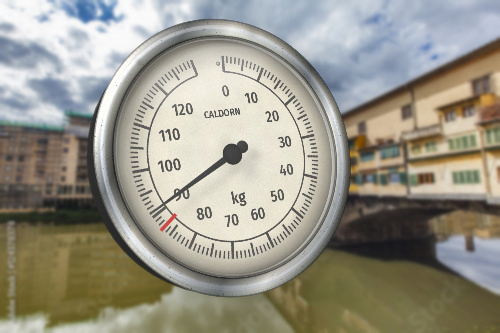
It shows 91 kg
